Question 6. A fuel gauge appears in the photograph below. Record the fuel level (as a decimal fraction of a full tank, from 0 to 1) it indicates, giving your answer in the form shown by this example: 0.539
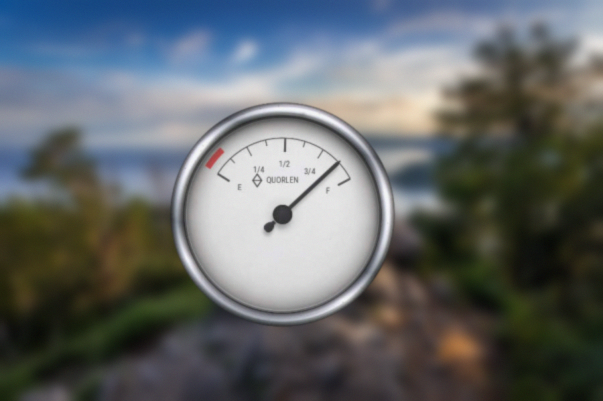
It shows 0.875
